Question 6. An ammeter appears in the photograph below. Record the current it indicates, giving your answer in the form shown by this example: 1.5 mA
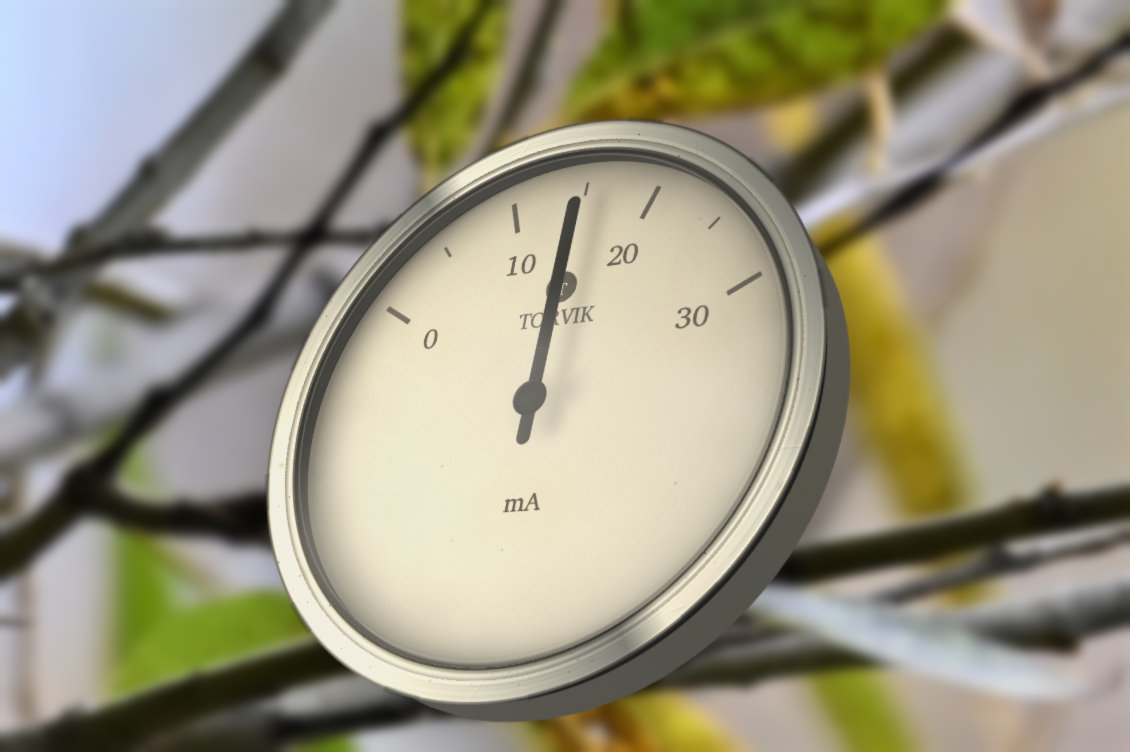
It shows 15 mA
